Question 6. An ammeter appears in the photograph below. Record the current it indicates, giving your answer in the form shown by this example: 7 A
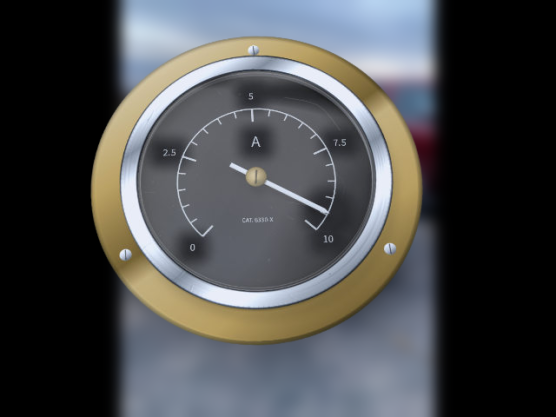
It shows 9.5 A
